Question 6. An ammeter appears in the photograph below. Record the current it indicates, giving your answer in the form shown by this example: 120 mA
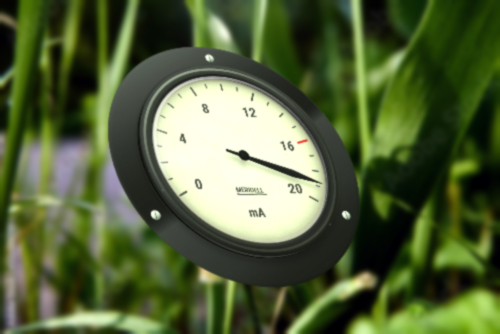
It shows 19 mA
